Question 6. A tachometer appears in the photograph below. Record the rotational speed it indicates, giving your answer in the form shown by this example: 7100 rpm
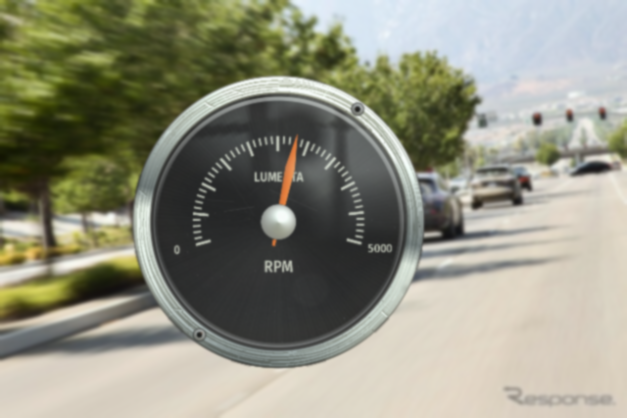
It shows 2800 rpm
